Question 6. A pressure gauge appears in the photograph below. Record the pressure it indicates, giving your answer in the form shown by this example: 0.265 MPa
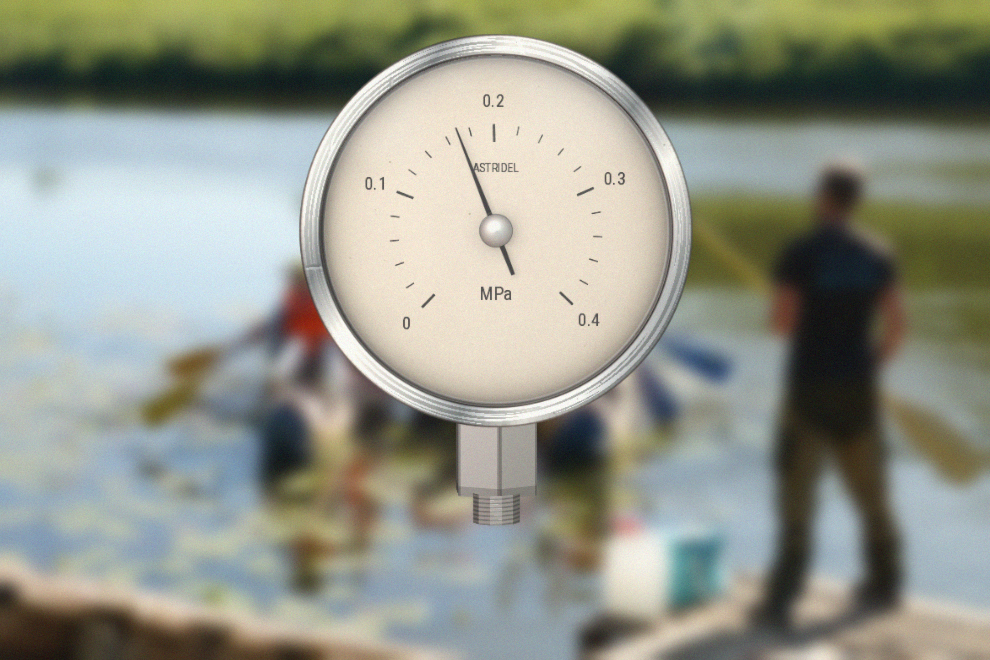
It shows 0.17 MPa
